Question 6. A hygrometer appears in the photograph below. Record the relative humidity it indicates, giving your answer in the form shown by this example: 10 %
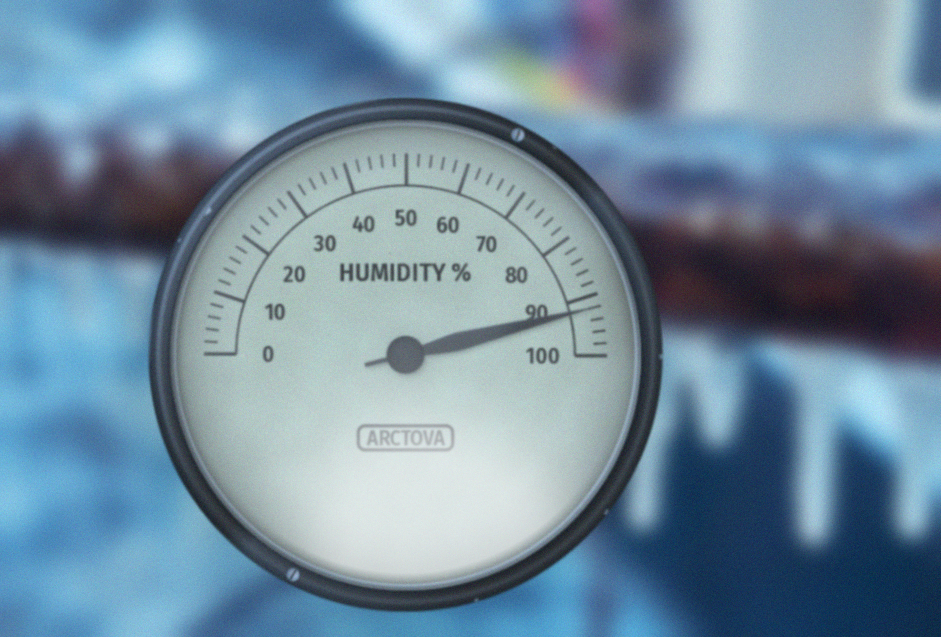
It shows 92 %
